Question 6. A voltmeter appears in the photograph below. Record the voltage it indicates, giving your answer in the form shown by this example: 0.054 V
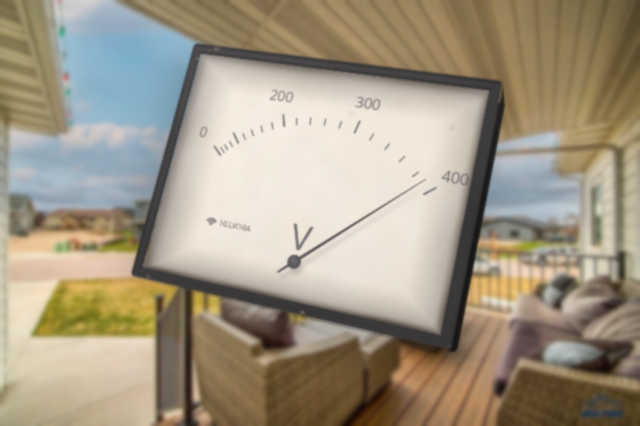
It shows 390 V
